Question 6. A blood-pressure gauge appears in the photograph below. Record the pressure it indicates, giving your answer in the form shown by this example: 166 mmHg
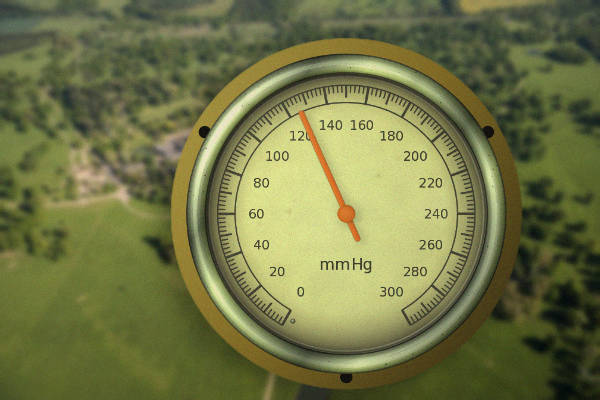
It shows 126 mmHg
